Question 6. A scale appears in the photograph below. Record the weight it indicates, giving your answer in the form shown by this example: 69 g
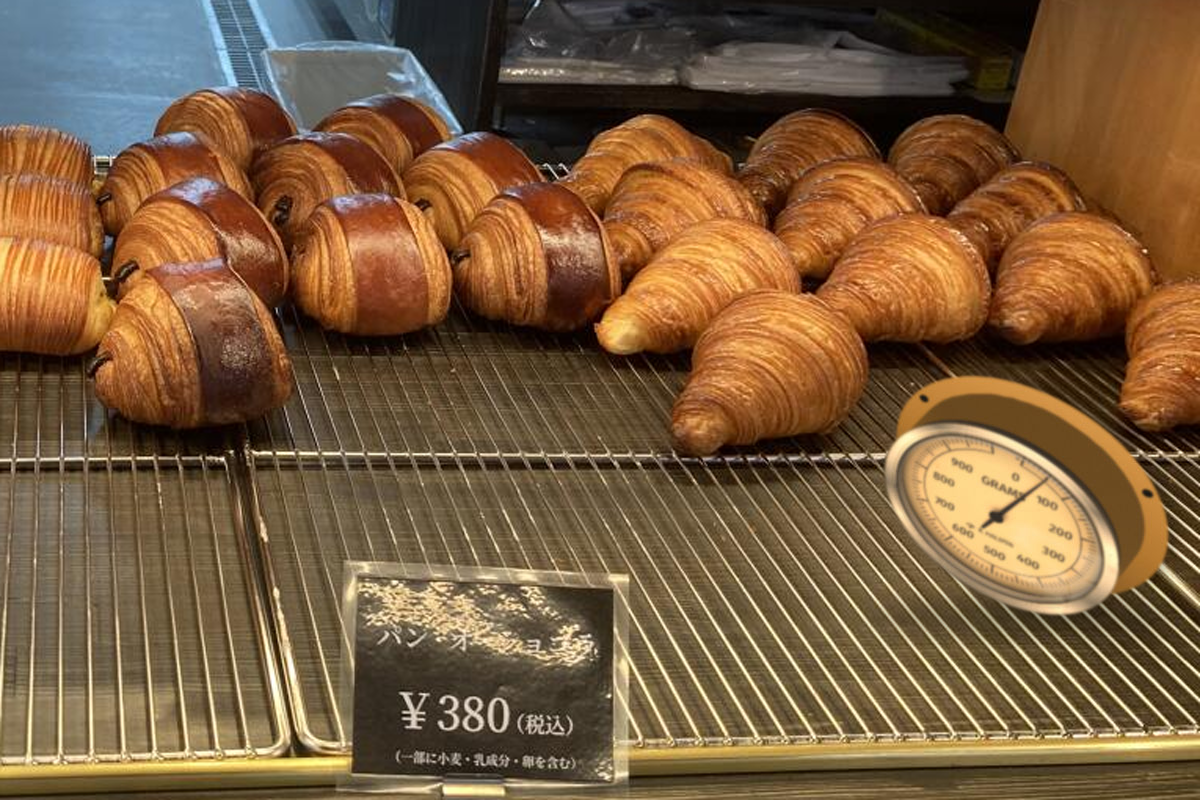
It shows 50 g
